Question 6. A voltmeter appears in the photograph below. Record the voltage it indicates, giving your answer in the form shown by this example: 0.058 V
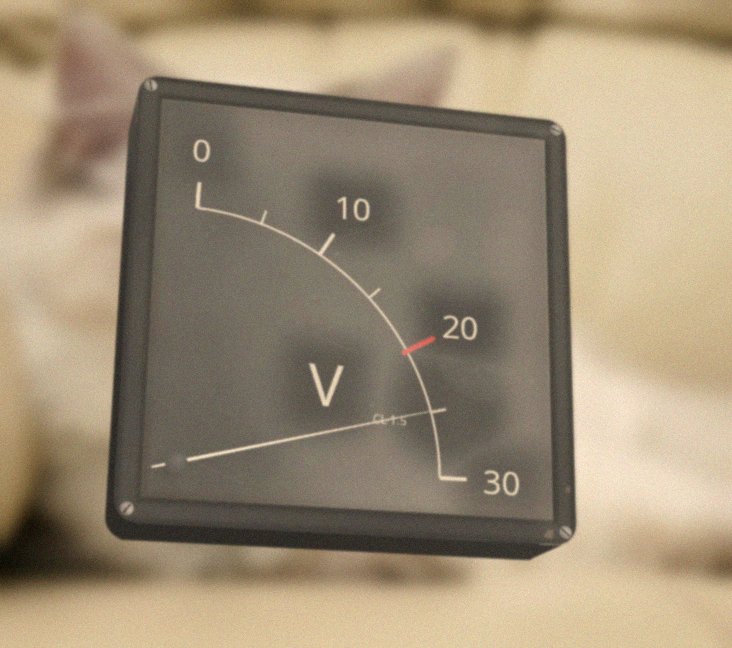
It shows 25 V
